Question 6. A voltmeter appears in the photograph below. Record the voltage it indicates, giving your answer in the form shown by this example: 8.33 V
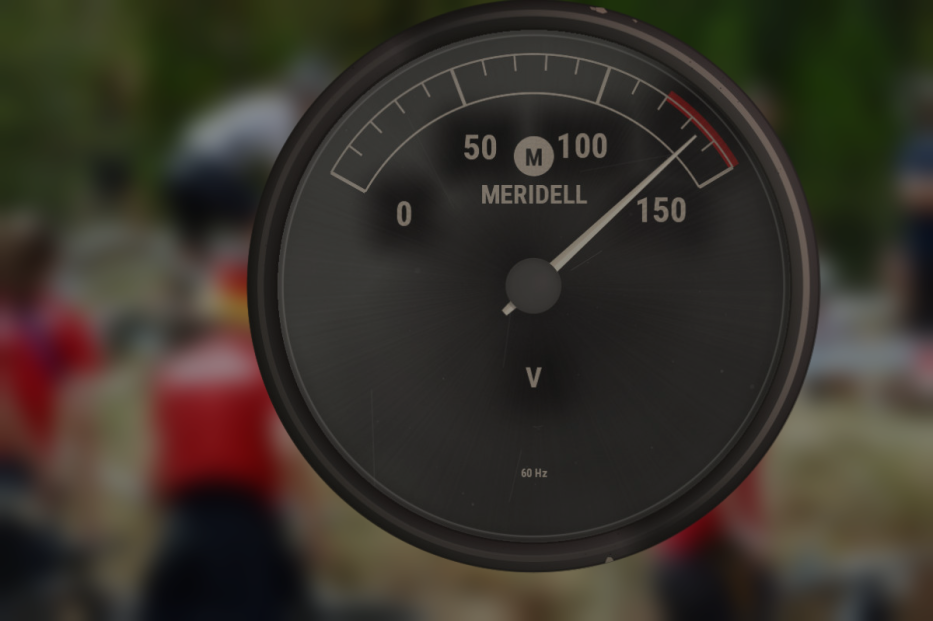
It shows 135 V
